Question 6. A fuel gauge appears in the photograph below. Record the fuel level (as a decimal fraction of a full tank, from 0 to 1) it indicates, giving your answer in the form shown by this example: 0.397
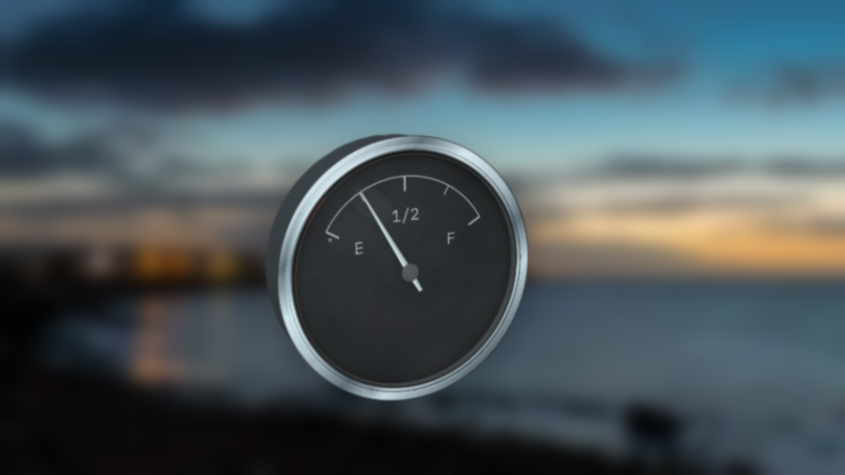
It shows 0.25
